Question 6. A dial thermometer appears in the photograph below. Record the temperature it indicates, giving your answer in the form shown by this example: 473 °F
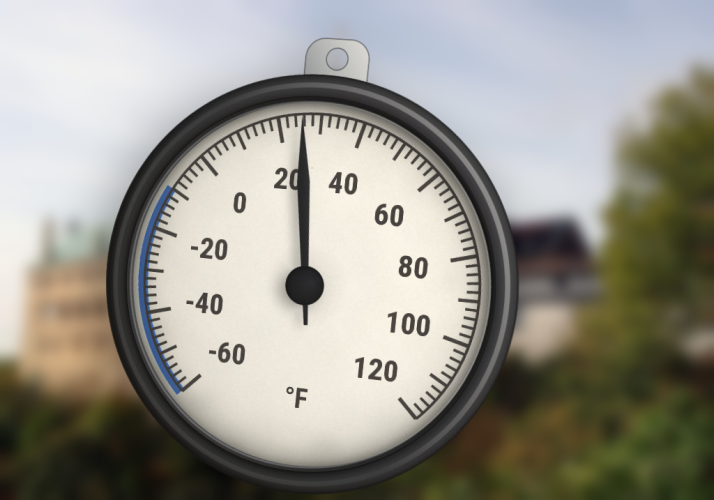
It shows 26 °F
